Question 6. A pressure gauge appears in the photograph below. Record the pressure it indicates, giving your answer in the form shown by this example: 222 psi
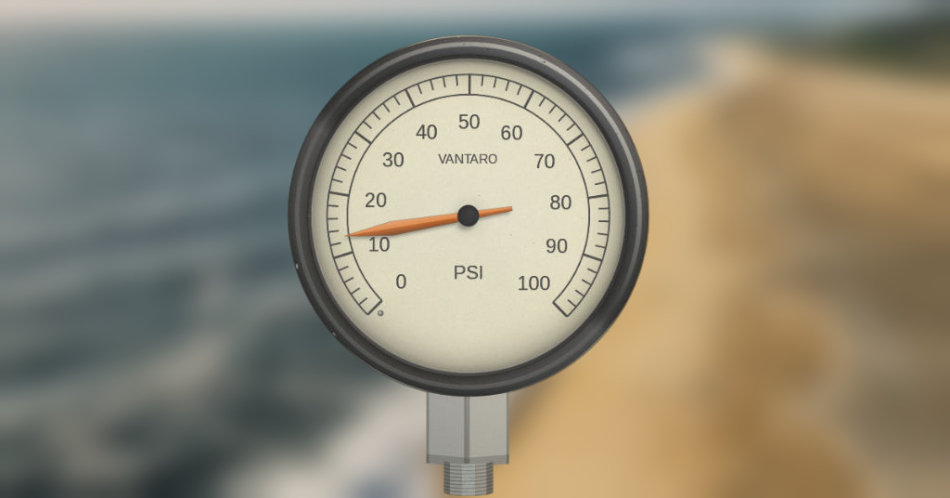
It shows 13 psi
